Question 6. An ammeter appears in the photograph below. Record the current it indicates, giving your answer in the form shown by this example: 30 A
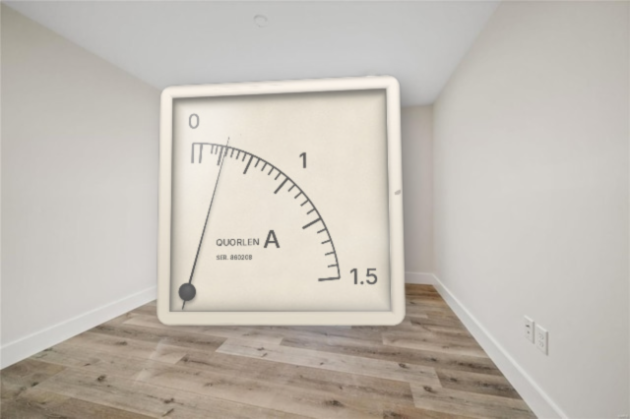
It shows 0.55 A
